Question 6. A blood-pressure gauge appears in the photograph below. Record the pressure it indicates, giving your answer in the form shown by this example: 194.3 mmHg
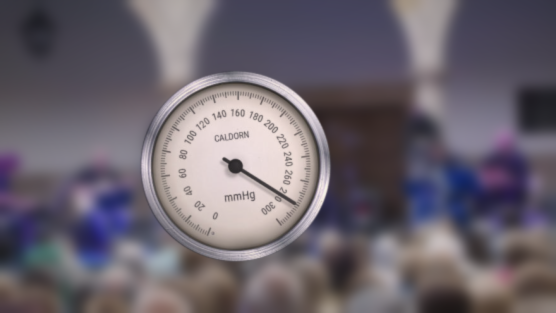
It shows 280 mmHg
